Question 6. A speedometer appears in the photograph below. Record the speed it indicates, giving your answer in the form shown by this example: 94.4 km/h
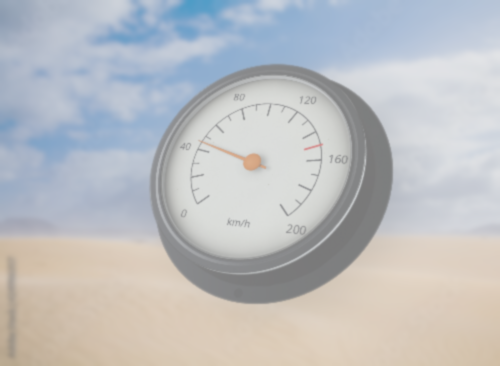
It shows 45 km/h
